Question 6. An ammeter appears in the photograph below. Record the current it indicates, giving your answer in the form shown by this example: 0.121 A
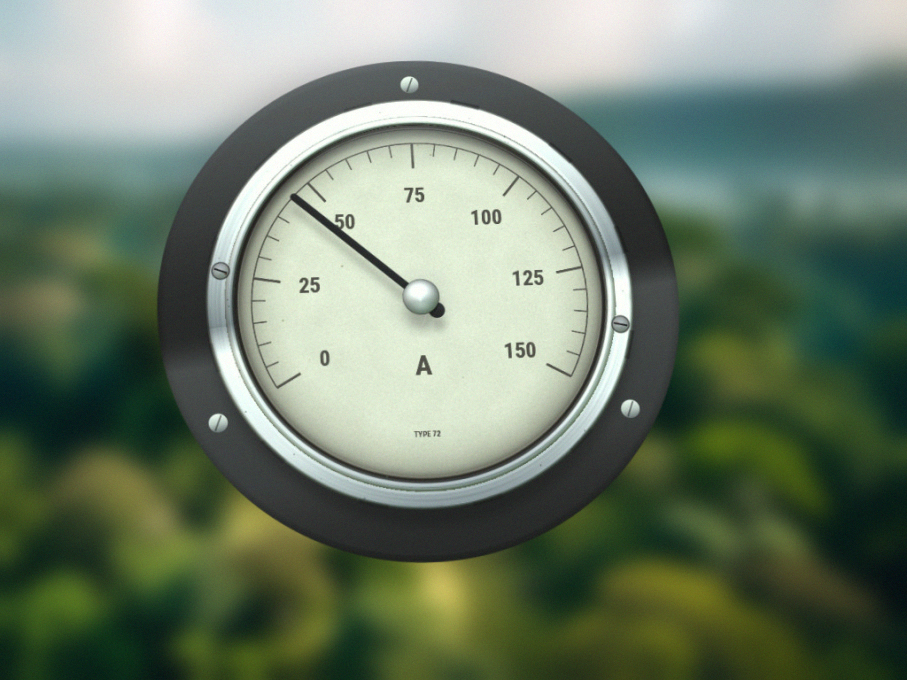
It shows 45 A
